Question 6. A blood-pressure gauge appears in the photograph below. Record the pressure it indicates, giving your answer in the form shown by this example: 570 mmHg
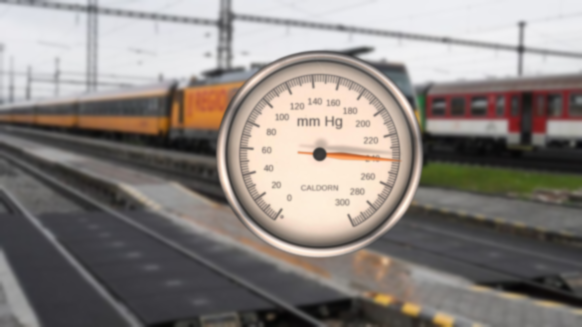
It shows 240 mmHg
